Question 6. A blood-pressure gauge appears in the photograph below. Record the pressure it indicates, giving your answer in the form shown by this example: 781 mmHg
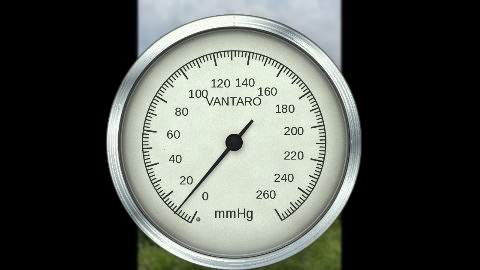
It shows 10 mmHg
